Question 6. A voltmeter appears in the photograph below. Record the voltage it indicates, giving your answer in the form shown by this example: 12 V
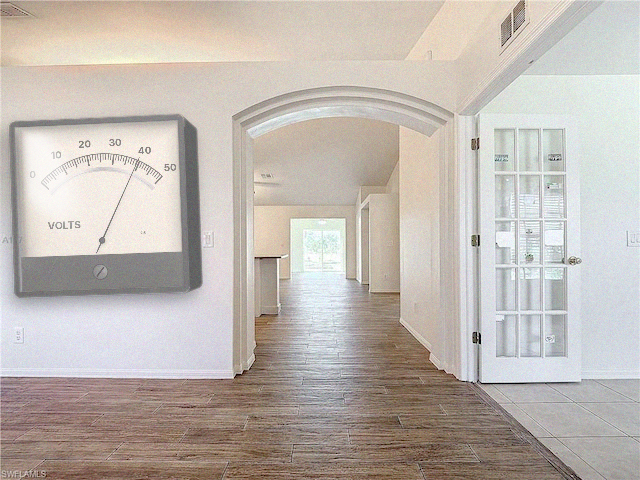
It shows 40 V
